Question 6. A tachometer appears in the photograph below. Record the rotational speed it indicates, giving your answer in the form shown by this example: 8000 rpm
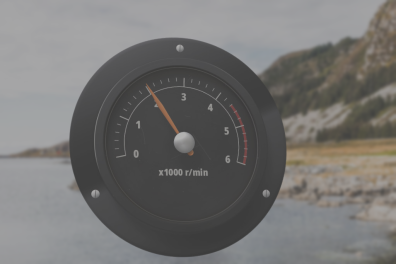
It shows 2000 rpm
